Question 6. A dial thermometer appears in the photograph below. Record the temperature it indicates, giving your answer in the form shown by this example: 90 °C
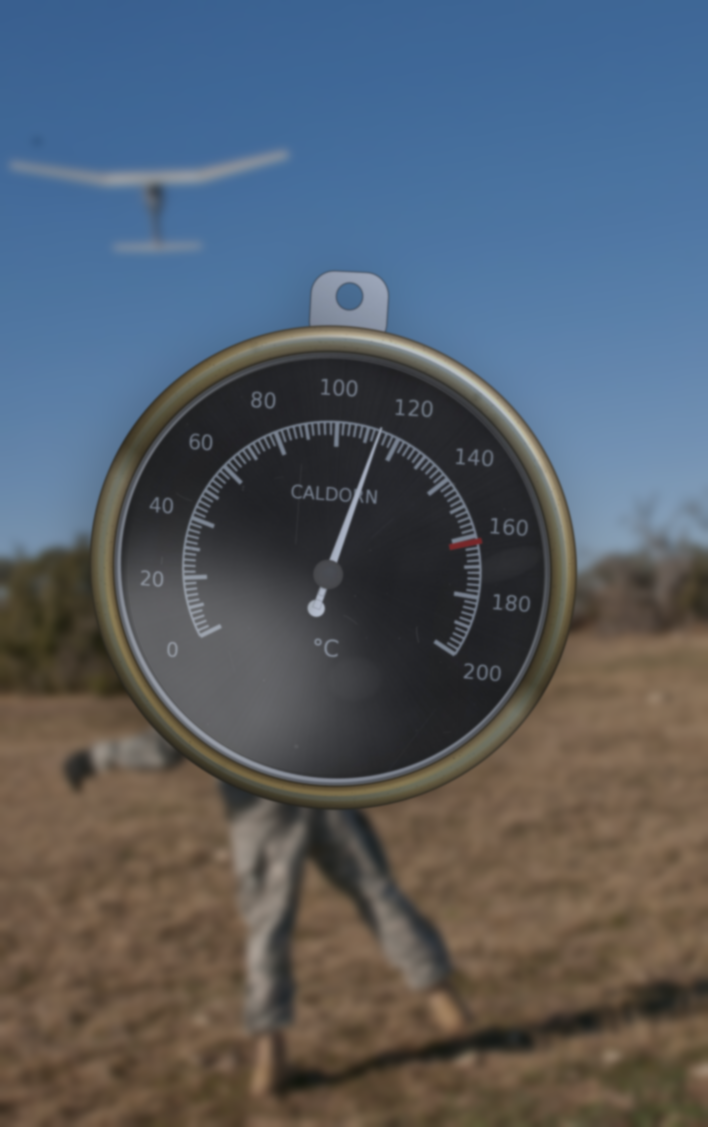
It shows 114 °C
